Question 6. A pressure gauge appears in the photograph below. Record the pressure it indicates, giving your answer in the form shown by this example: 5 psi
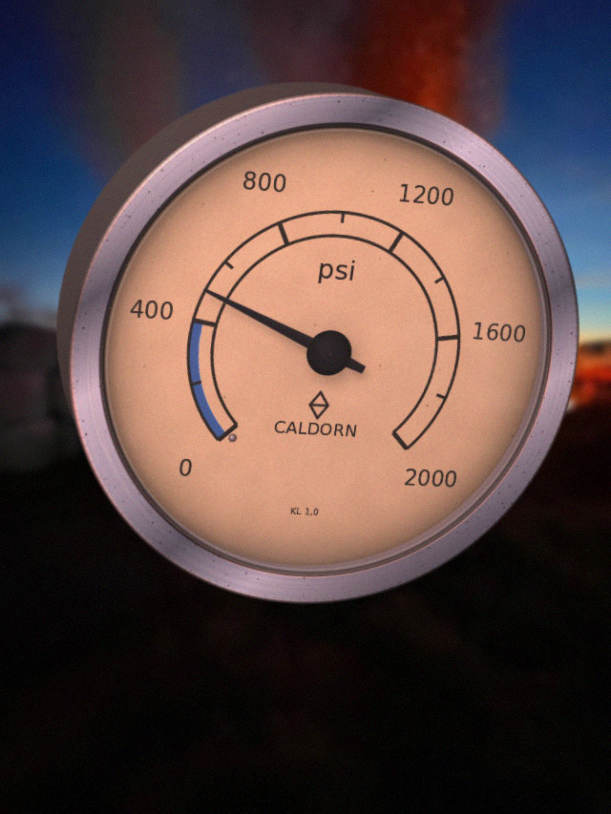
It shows 500 psi
